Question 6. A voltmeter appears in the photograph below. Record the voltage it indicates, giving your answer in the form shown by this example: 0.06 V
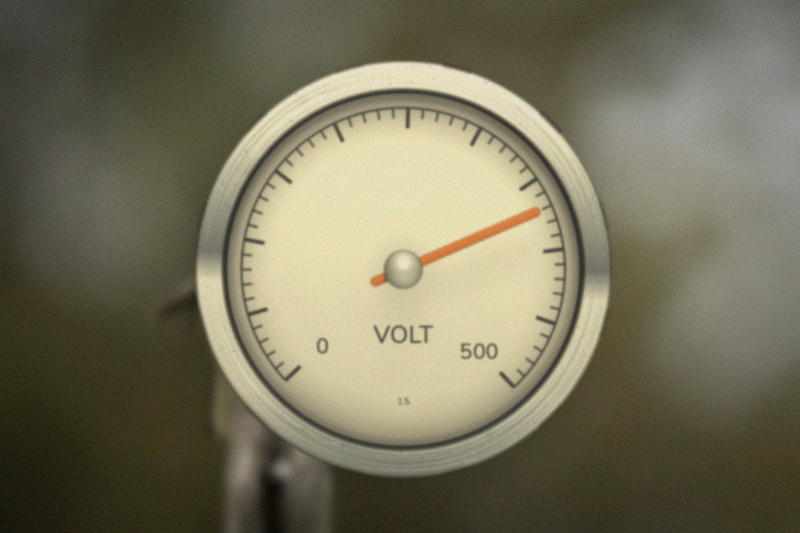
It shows 370 V
